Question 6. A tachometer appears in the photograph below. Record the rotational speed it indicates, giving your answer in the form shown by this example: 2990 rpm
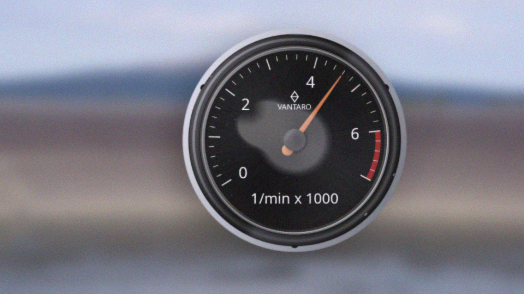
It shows 4600 rpm
